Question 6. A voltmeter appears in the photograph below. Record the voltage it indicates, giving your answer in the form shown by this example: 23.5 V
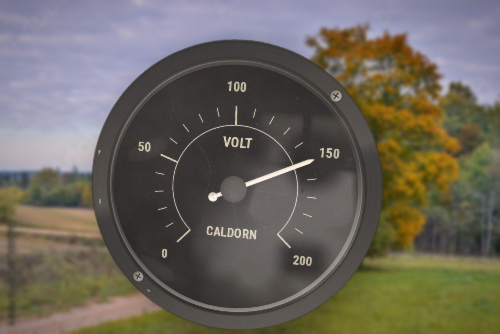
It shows 150 V
